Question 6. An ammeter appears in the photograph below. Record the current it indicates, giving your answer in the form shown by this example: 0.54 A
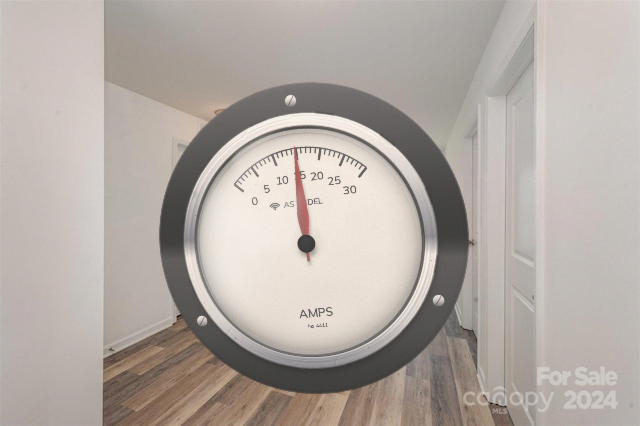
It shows 15 A
